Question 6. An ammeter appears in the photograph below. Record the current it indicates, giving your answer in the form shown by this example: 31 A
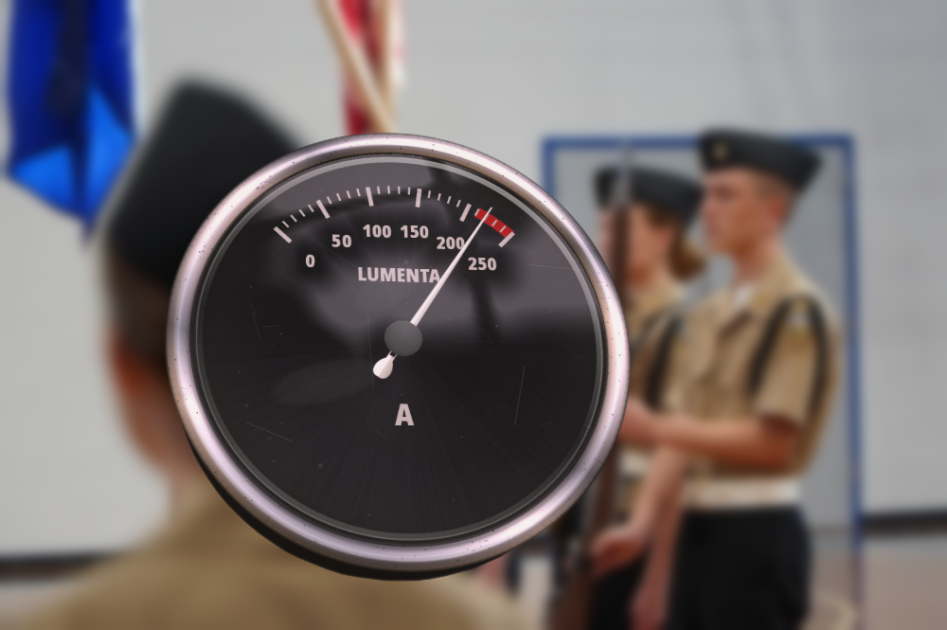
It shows 220 A
